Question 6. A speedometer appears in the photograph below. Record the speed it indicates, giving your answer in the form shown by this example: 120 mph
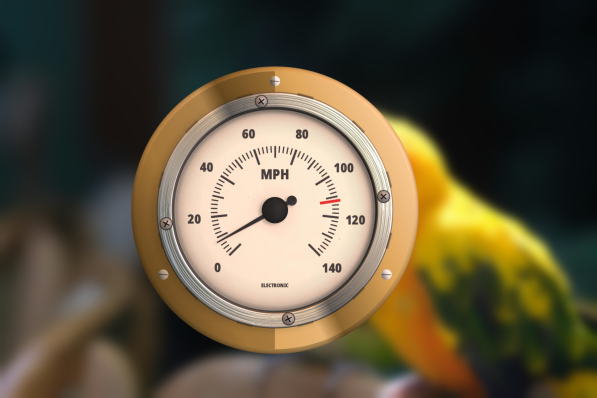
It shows 8 mph
